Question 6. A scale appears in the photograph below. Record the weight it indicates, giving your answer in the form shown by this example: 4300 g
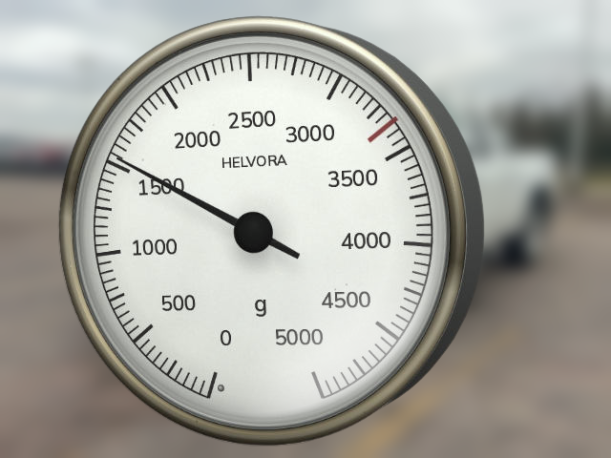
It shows 1550 g
